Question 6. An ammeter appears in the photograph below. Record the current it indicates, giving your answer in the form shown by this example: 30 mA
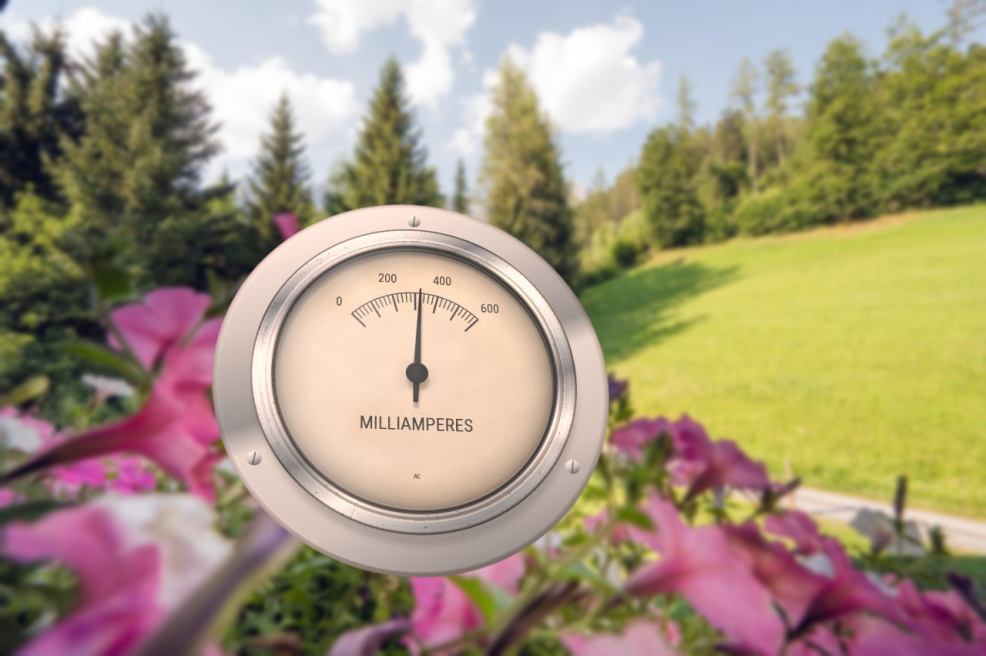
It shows 320 mA
